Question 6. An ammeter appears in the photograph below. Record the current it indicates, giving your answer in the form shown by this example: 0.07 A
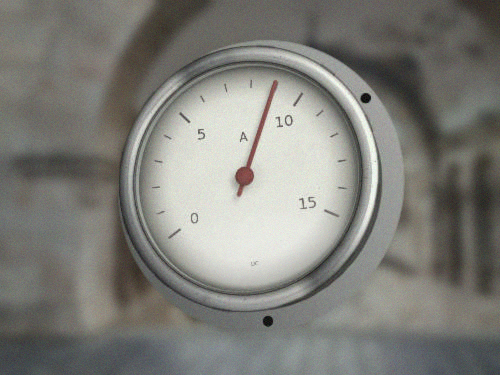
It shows 9 A
